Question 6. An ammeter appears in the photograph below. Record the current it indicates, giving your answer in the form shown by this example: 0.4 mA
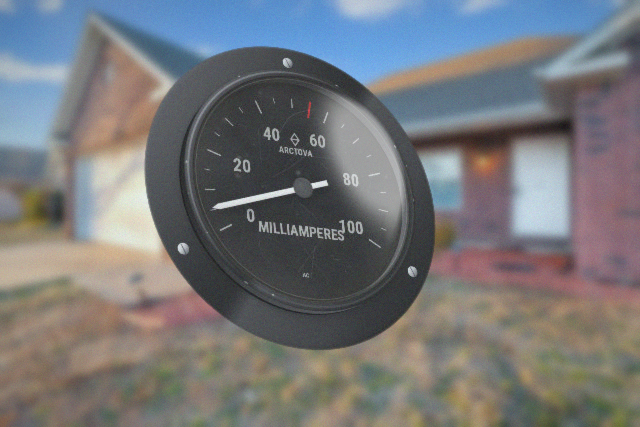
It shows 5 mA
